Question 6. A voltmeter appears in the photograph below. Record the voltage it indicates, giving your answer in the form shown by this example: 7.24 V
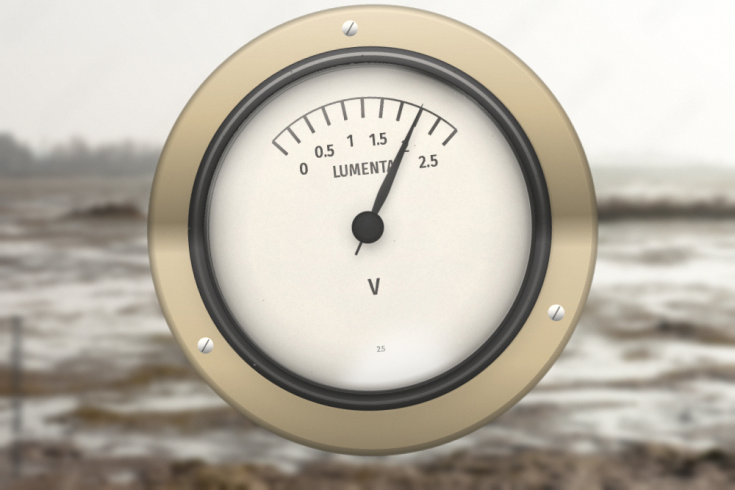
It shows 2 V
